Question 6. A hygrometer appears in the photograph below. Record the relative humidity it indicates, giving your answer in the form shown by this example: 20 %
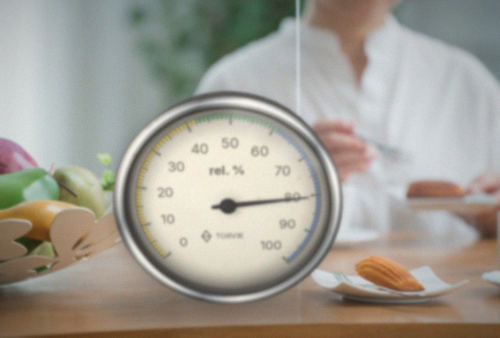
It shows 80 %
